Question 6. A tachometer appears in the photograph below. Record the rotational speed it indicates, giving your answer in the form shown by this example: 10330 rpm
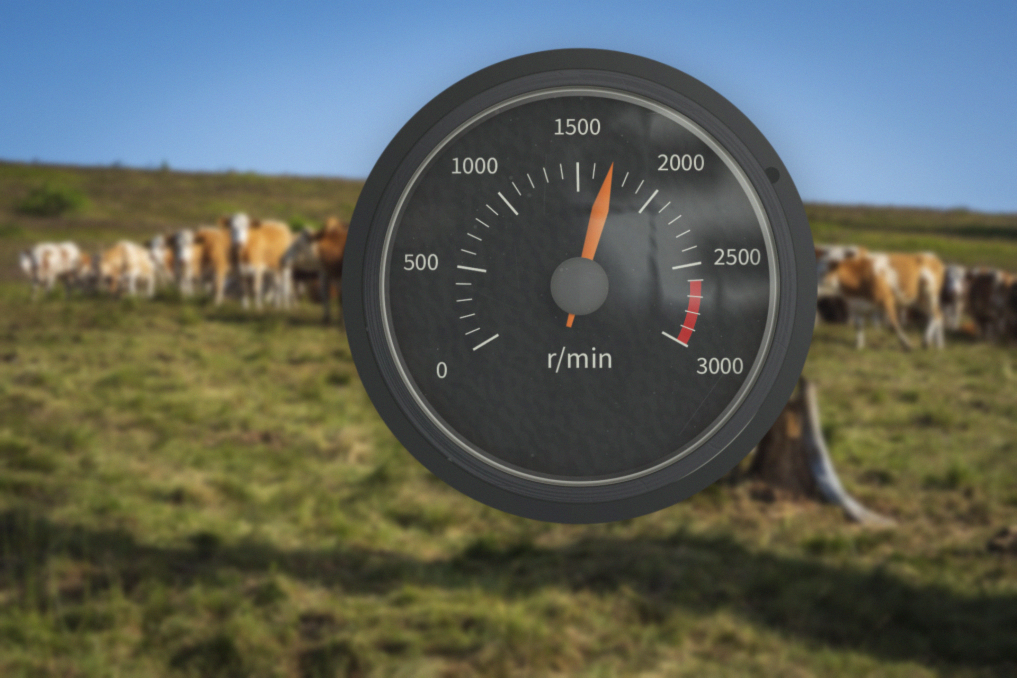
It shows 1700 rpm
